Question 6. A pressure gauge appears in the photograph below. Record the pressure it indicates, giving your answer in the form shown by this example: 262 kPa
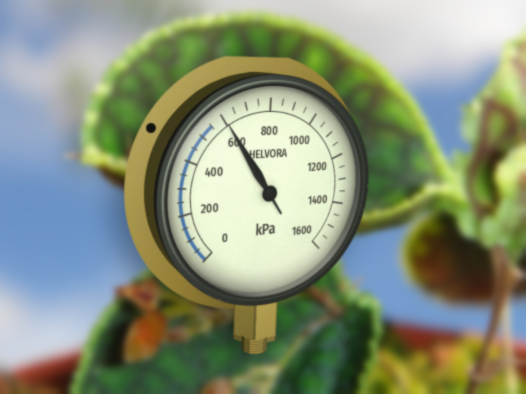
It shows 600 kPa
